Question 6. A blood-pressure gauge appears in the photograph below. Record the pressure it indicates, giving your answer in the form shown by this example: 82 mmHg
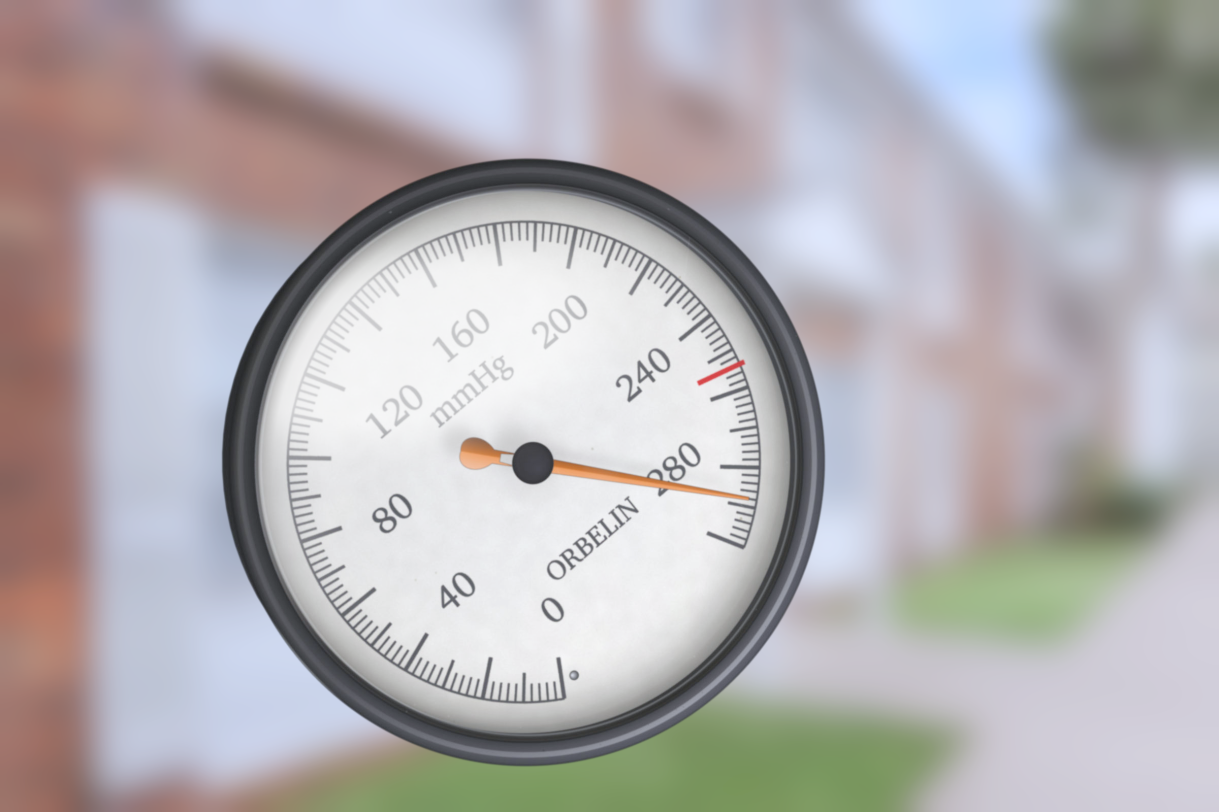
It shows 288 mmHg
